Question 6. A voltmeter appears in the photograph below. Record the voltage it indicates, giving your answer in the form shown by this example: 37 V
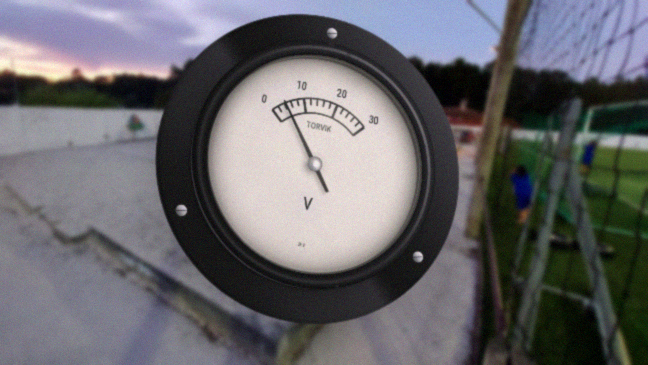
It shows 4 V
